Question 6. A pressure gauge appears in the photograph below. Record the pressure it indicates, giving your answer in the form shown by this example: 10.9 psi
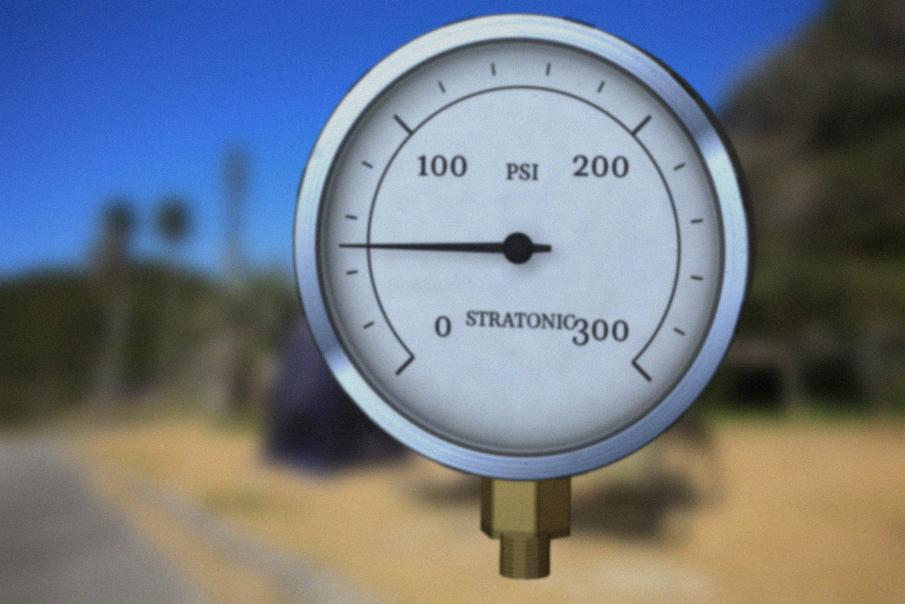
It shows 50 psi
